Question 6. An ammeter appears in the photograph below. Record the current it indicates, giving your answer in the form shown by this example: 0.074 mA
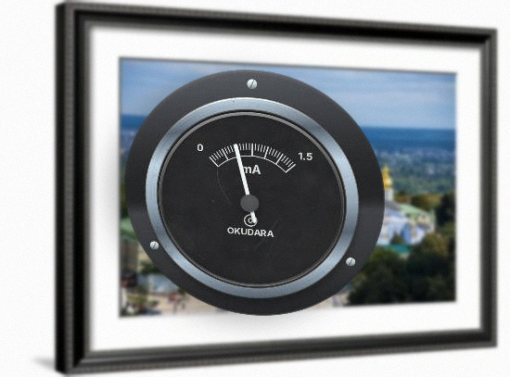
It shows 0.5 mA
